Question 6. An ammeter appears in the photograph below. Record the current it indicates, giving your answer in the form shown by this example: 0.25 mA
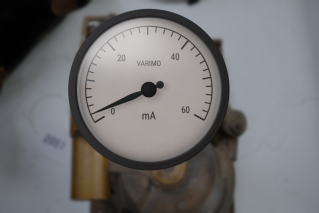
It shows 2 mA
